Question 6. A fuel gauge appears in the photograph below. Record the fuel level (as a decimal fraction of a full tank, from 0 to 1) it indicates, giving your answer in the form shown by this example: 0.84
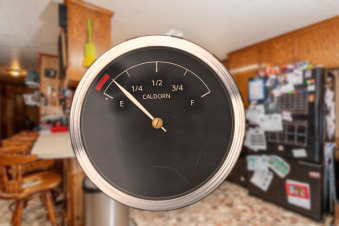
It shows 0.125
